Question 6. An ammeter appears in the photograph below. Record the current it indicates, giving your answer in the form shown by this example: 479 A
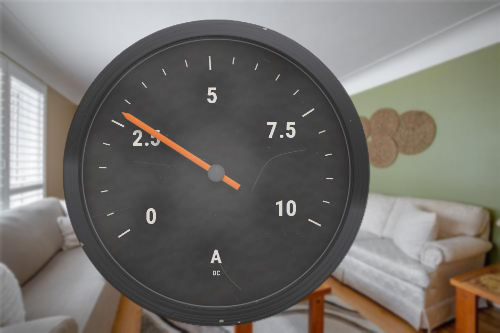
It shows 2.75 A
